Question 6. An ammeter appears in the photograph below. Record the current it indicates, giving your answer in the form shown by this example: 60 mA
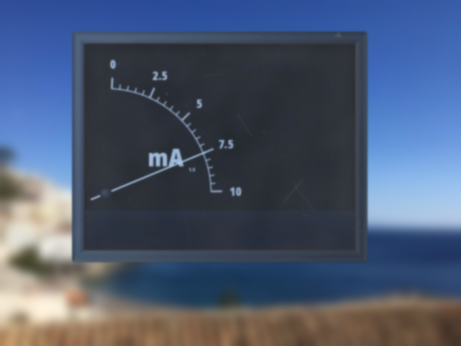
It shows 7.5 mA
